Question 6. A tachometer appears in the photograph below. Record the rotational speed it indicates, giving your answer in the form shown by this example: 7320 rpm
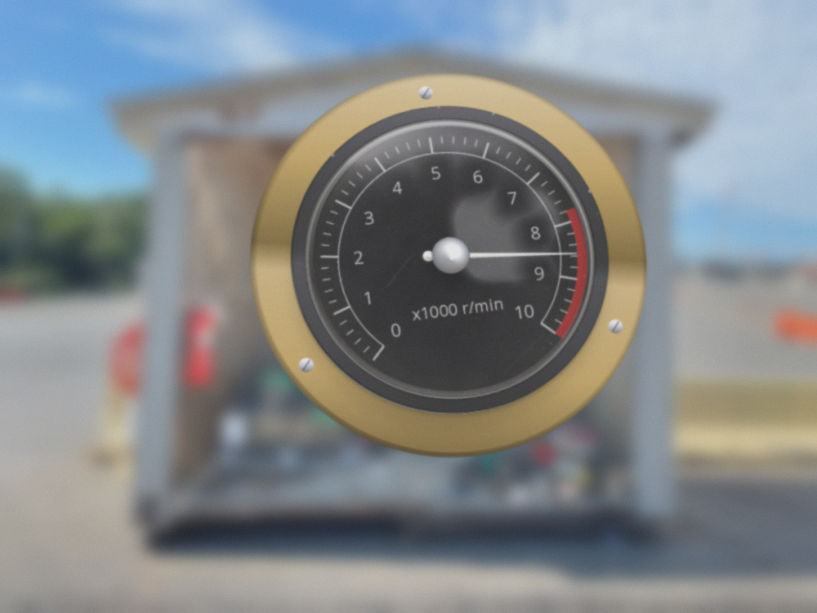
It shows 8600 rpm
